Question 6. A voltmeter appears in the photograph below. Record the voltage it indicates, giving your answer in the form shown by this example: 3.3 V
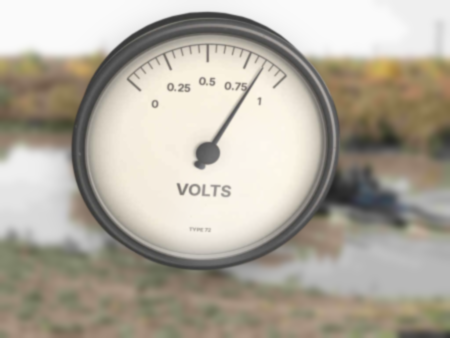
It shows 0.85 V
